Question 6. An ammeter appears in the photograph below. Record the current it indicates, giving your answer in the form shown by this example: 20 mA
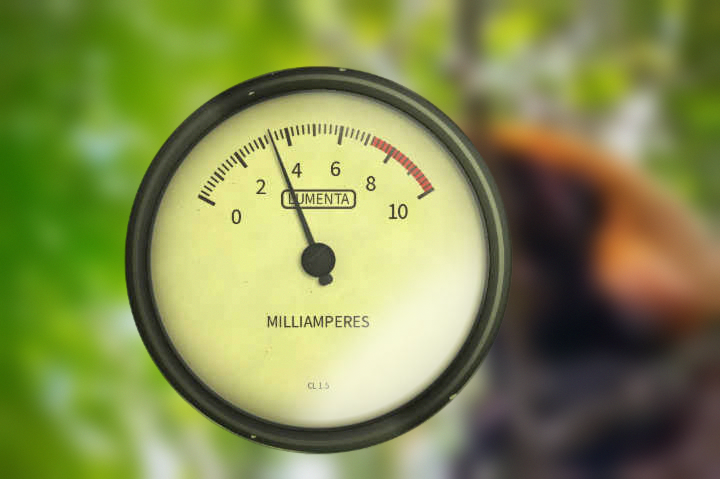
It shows 3.4 mA
